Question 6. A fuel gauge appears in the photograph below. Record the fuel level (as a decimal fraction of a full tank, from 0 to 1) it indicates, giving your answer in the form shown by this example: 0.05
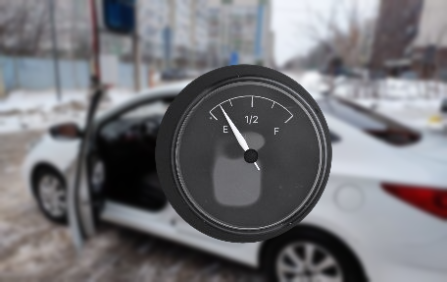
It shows 0.125
